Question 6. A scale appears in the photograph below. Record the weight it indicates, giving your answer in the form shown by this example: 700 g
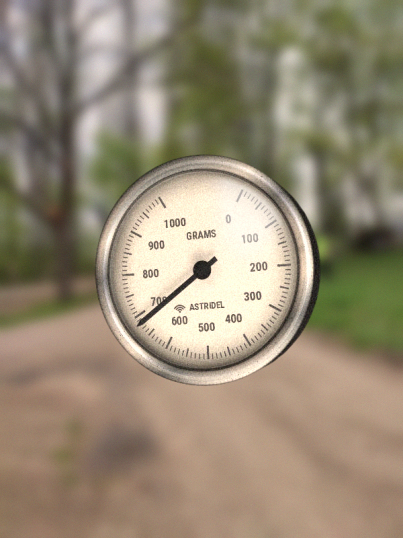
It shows 680 g
